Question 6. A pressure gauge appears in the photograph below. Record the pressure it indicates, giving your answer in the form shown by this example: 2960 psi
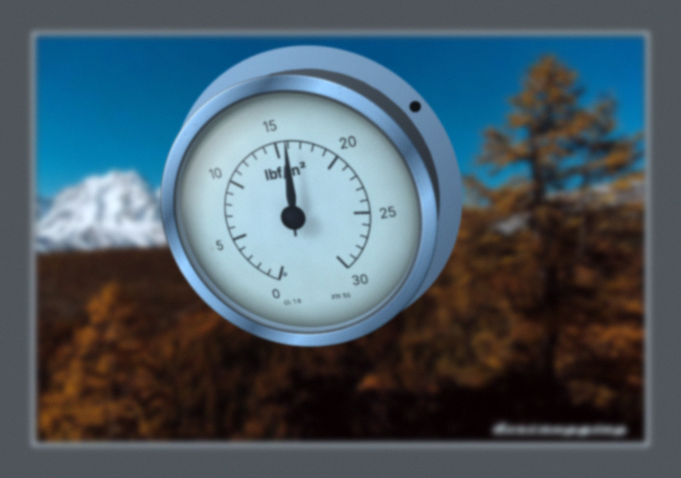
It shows 16 psi
